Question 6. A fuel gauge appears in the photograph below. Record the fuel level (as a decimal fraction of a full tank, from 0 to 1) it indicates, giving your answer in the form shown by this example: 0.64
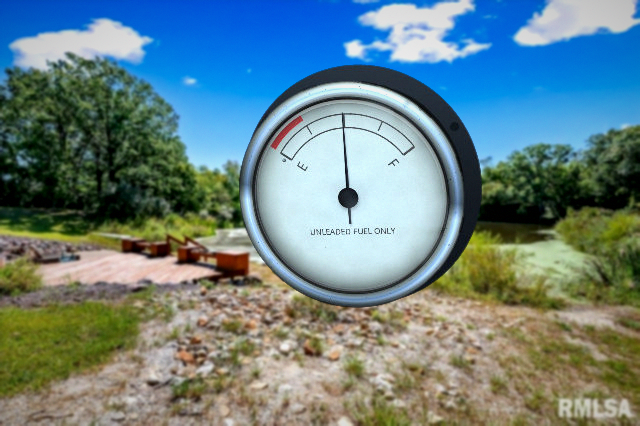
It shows 0.5
